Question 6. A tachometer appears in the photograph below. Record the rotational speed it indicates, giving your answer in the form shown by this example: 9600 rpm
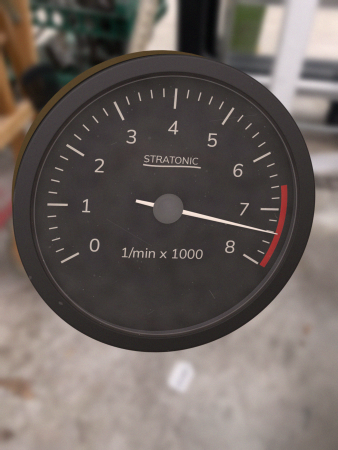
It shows 7400 rpm
